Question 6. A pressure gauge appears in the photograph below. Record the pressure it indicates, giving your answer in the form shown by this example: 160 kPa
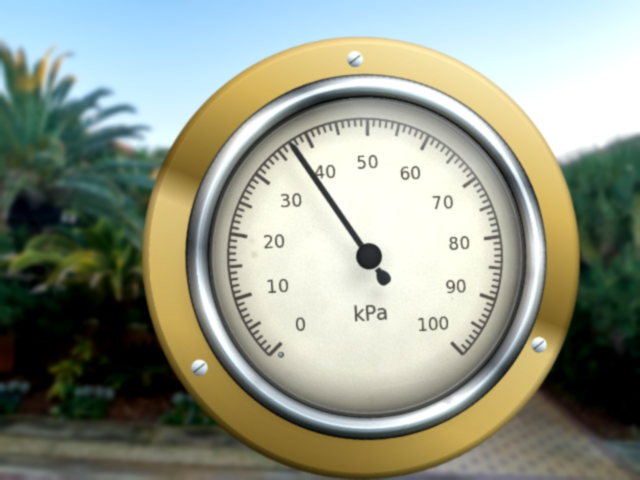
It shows 37 kPa
